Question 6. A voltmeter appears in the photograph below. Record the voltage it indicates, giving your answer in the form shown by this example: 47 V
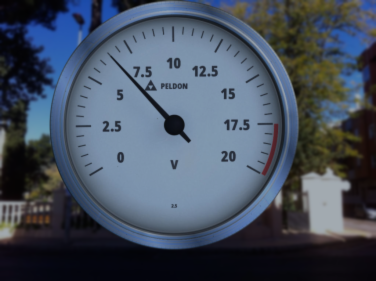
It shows 6.5 V
